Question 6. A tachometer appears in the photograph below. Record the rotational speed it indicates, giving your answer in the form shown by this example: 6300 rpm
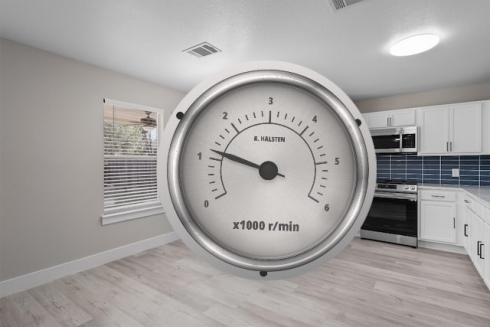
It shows 1200 rpm
